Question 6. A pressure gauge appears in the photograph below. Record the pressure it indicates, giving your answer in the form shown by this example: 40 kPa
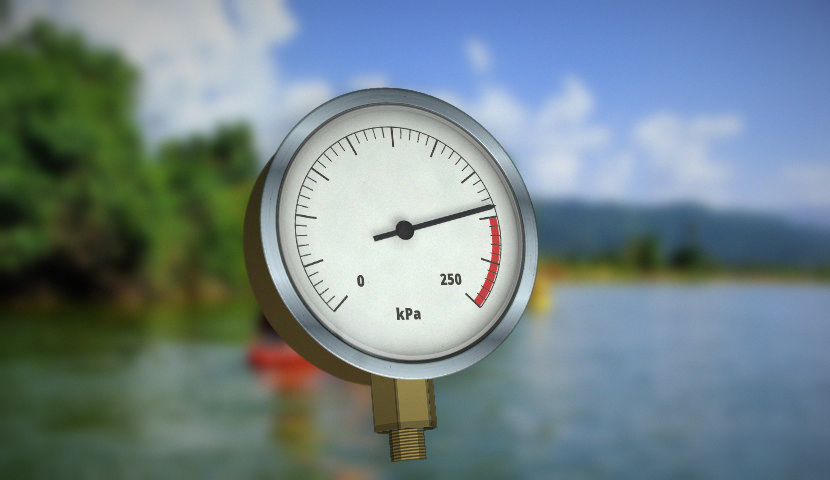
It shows 195 kPa
